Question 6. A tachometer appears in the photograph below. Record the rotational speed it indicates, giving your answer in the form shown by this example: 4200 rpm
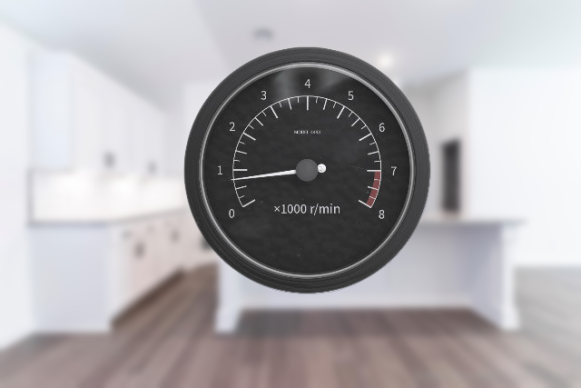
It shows 750 rpm
